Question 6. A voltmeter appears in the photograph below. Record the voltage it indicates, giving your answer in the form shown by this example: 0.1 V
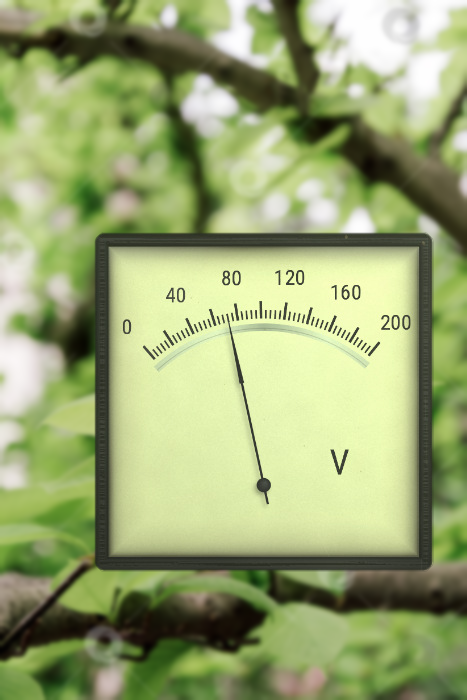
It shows 72 V
